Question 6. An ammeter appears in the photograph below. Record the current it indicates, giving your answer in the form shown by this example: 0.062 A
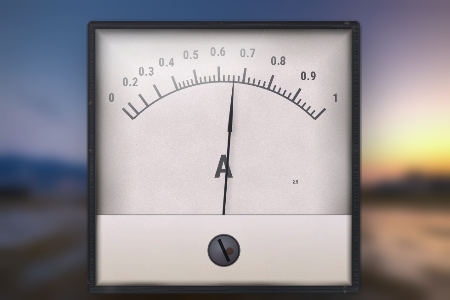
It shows 0.66 A
